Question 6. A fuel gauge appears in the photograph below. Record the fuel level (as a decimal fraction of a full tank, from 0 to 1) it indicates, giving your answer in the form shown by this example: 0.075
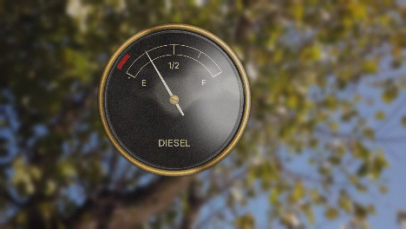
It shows 0.25
